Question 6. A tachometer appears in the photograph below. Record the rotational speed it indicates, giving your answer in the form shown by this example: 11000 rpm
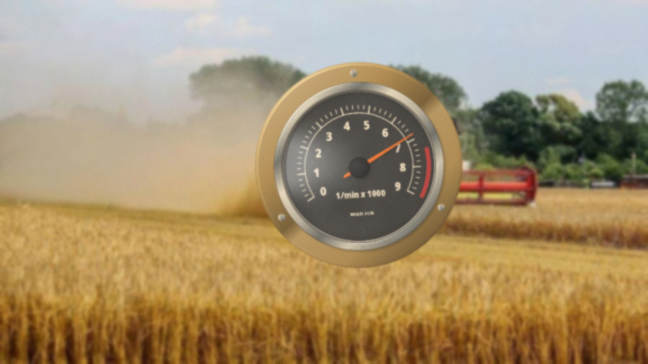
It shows 6800 rpm
